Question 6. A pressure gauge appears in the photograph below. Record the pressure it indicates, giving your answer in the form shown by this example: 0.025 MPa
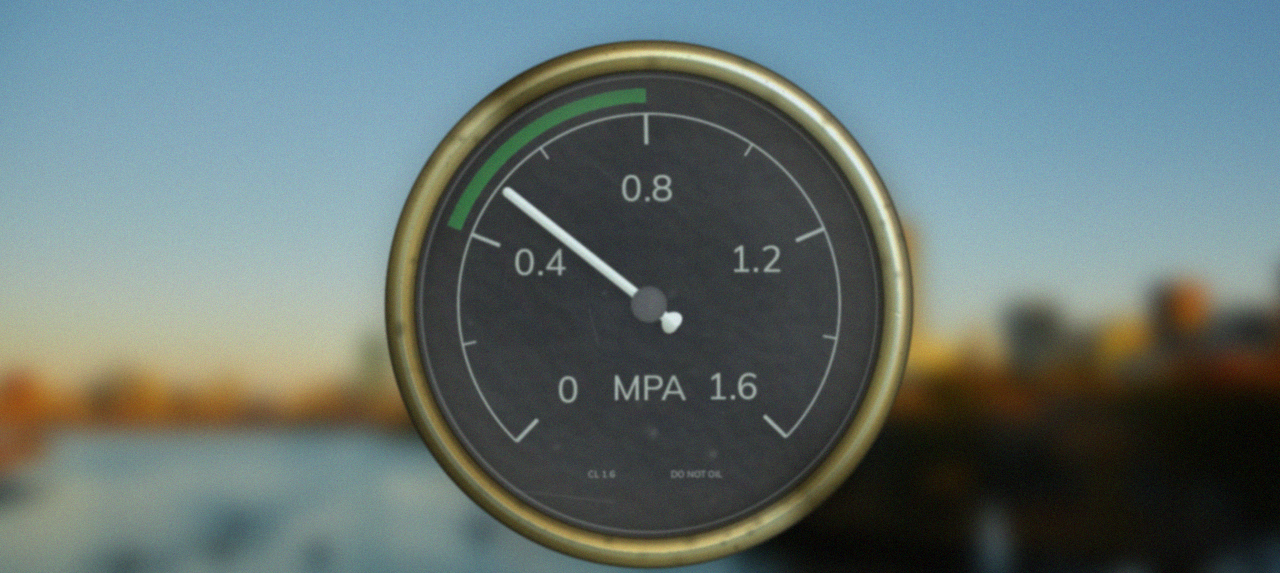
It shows 0.5 MPa
